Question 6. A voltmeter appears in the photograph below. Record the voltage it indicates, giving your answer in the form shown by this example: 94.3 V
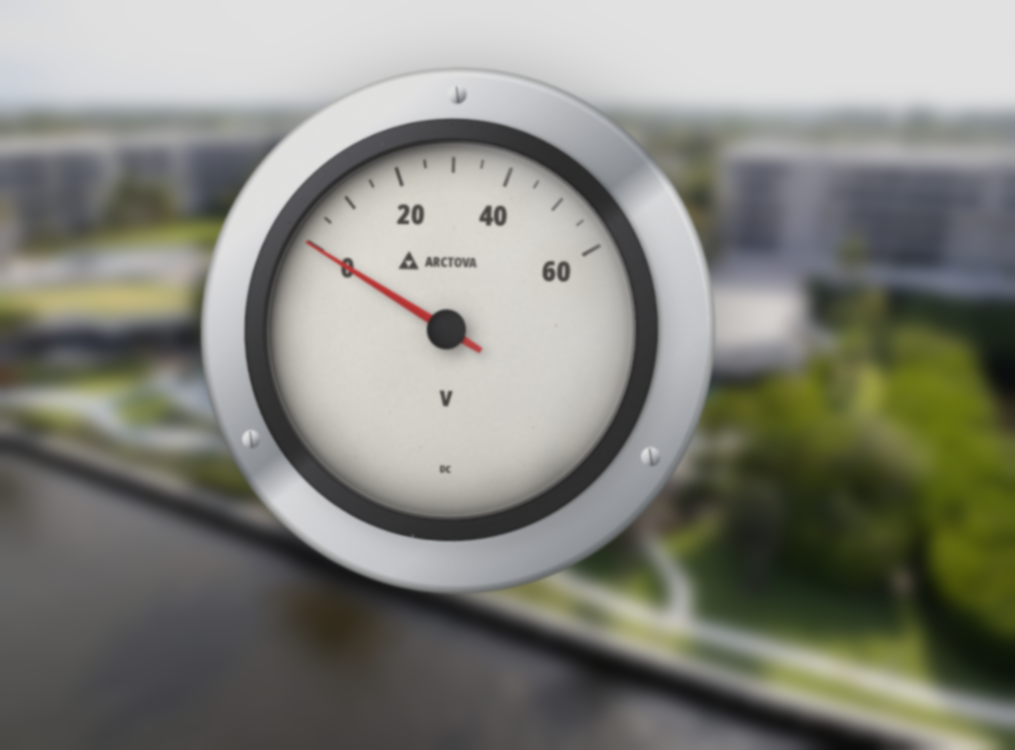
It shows 0 V
